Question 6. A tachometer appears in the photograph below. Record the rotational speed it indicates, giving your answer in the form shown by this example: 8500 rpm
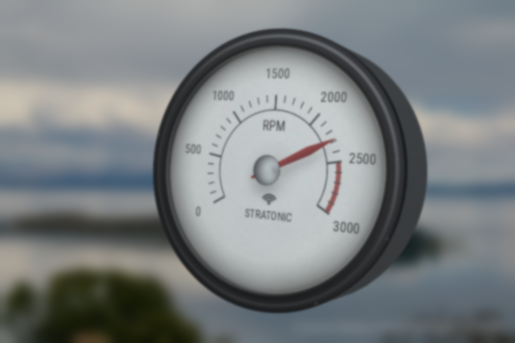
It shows 2300 rpm
